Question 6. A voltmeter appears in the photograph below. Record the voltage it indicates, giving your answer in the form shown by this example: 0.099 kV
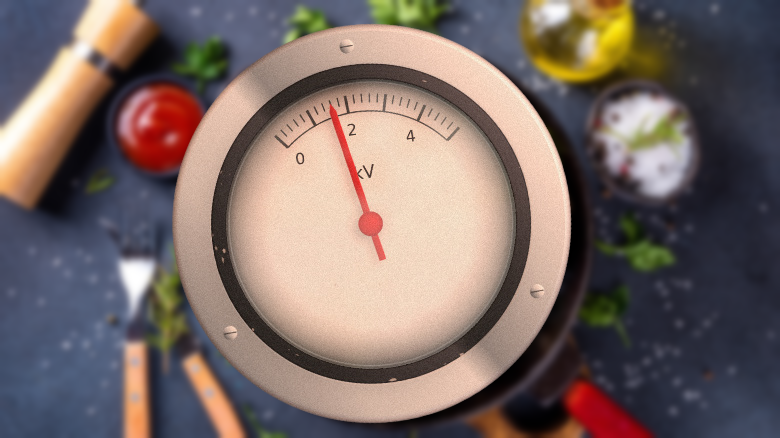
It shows 1.6 kV
